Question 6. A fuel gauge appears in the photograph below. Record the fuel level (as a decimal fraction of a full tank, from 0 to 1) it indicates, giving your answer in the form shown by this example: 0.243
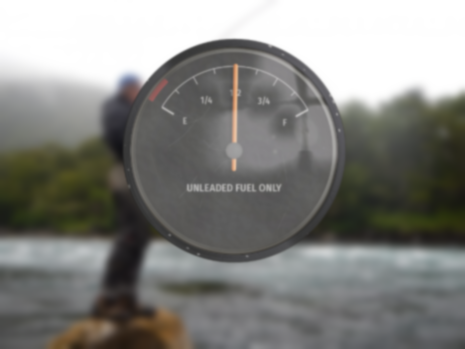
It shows 0.5
